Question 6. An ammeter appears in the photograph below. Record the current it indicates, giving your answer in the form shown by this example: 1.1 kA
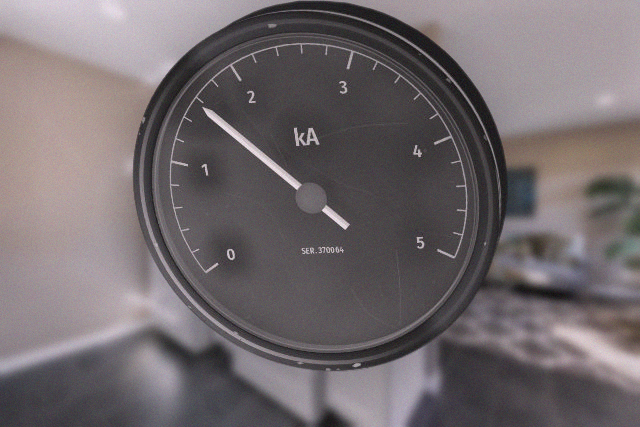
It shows 1.6 kA
